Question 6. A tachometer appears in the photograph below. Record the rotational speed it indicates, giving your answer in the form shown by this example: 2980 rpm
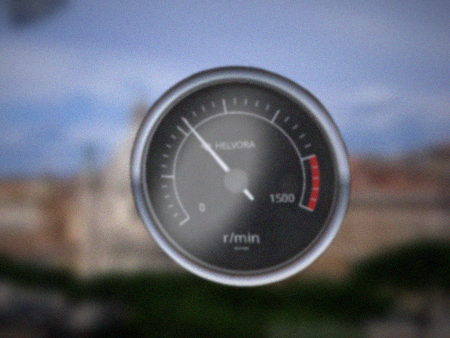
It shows 550 rpm
